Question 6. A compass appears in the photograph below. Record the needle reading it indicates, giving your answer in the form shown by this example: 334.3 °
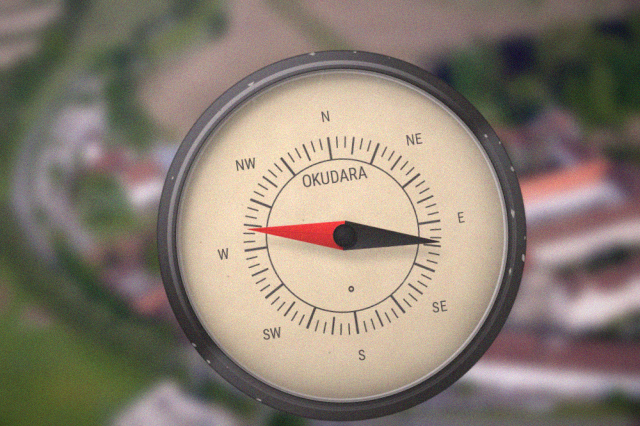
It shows 282.5 °
